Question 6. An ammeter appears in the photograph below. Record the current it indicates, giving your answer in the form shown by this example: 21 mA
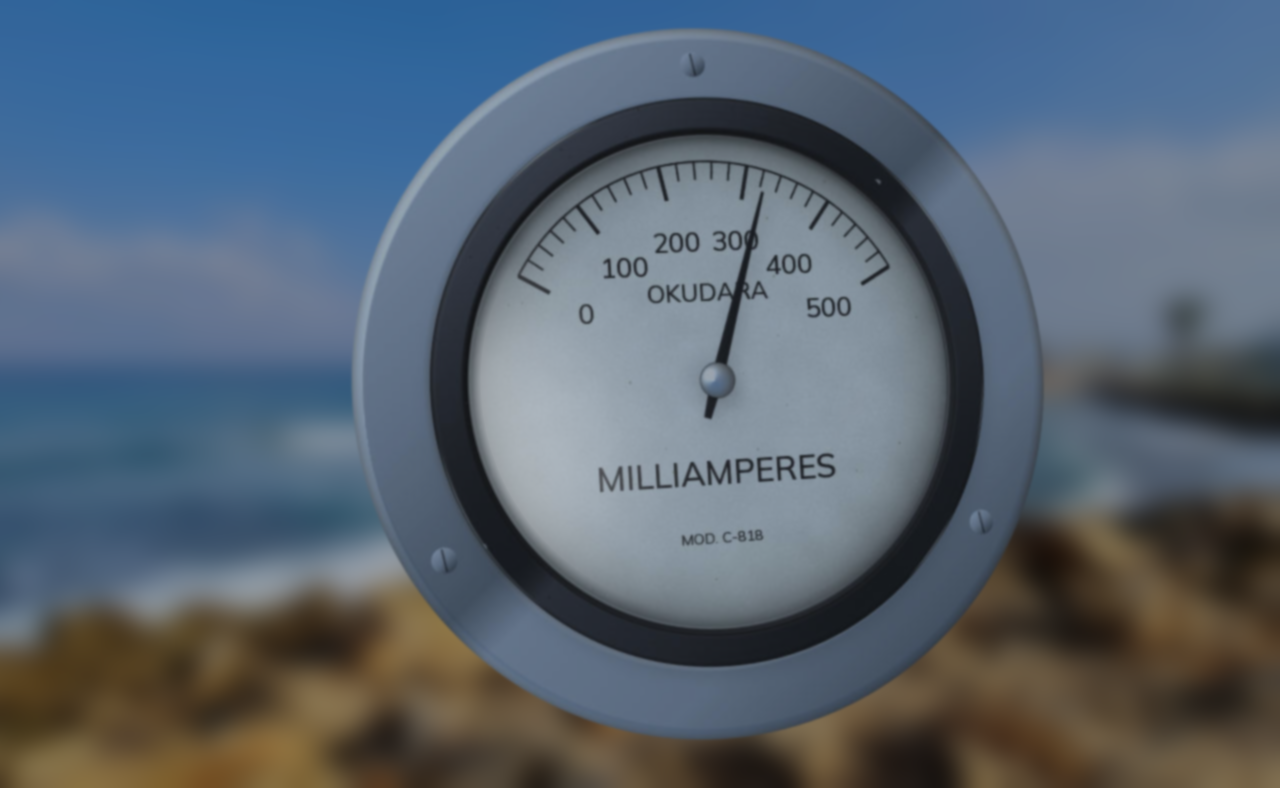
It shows 320 mA
